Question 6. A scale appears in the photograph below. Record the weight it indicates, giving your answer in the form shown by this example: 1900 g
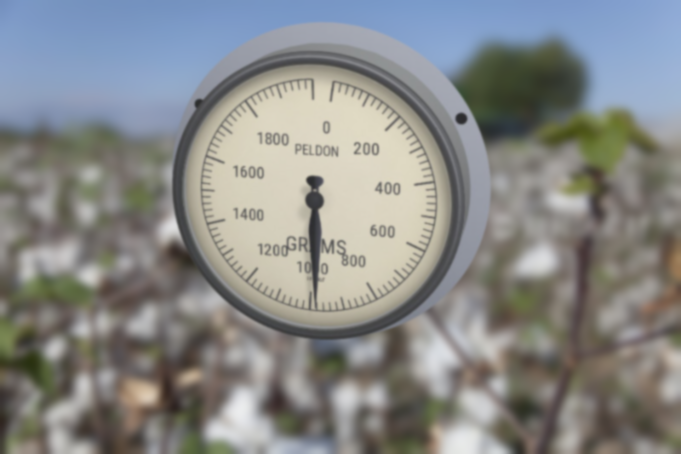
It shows 980 g
